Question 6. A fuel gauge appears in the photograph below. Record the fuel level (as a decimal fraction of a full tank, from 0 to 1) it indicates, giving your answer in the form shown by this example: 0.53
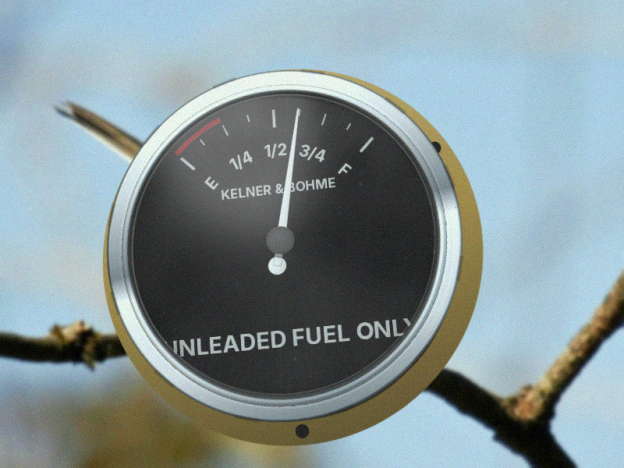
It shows 0.625
